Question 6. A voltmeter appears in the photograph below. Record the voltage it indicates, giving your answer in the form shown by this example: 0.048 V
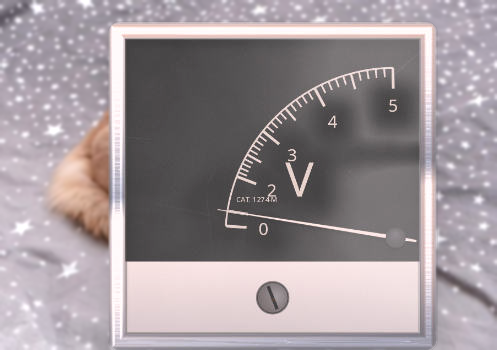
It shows 1 V
